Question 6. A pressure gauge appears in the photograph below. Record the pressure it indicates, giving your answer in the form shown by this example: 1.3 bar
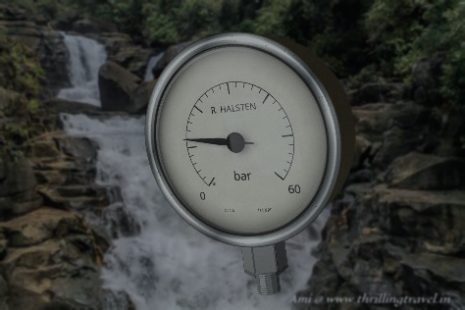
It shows 12 bar
